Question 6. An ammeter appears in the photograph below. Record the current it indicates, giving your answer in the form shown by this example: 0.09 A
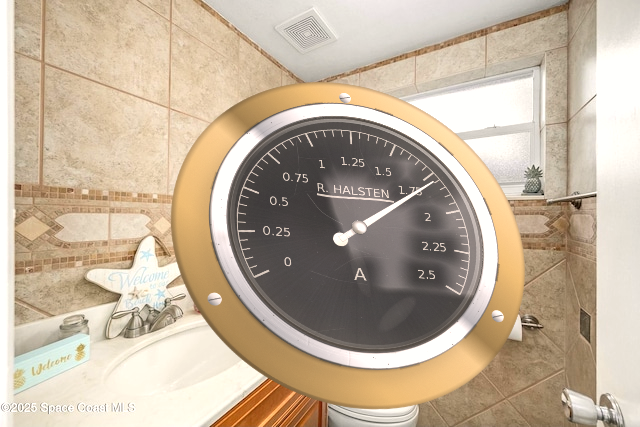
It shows 1.8 A
